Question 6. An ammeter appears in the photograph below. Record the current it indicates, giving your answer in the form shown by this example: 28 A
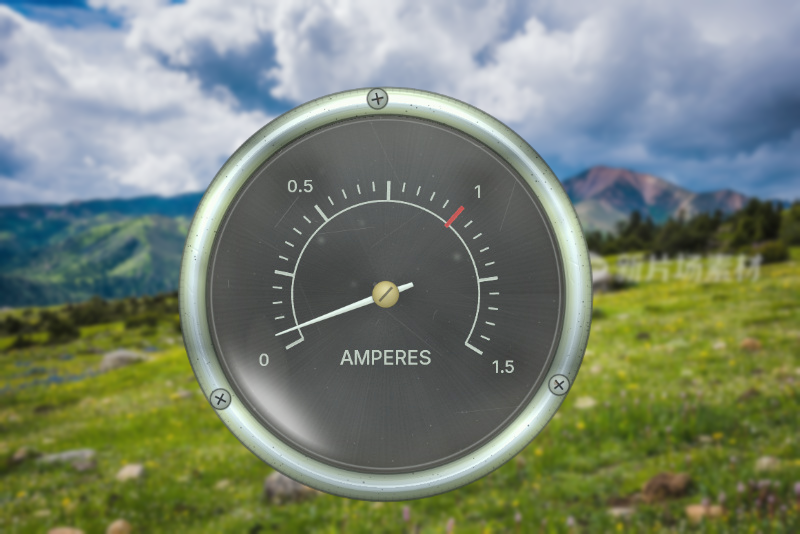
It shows 0.05 A
